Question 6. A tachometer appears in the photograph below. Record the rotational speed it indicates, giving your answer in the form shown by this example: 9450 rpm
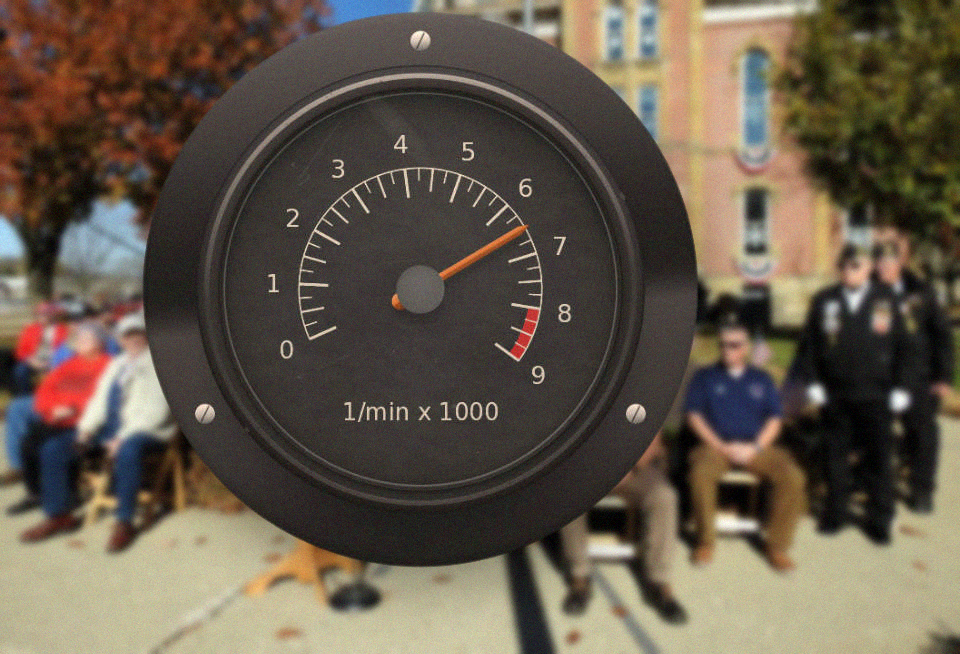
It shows 6500 rpm
